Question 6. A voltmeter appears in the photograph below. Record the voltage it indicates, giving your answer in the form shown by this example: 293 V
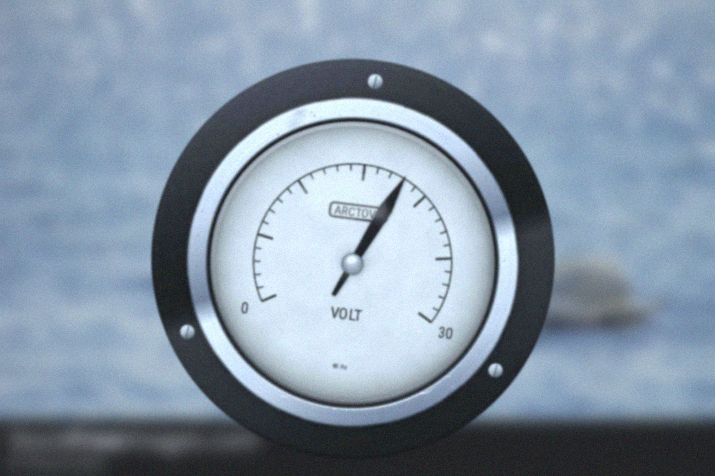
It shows 18 V
